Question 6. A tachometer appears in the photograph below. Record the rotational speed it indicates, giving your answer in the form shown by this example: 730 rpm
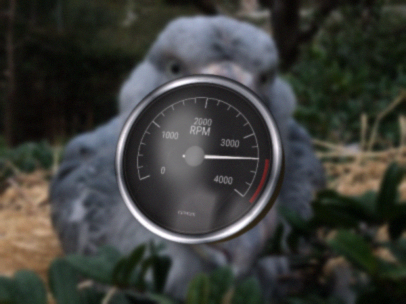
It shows 3400 rpm
